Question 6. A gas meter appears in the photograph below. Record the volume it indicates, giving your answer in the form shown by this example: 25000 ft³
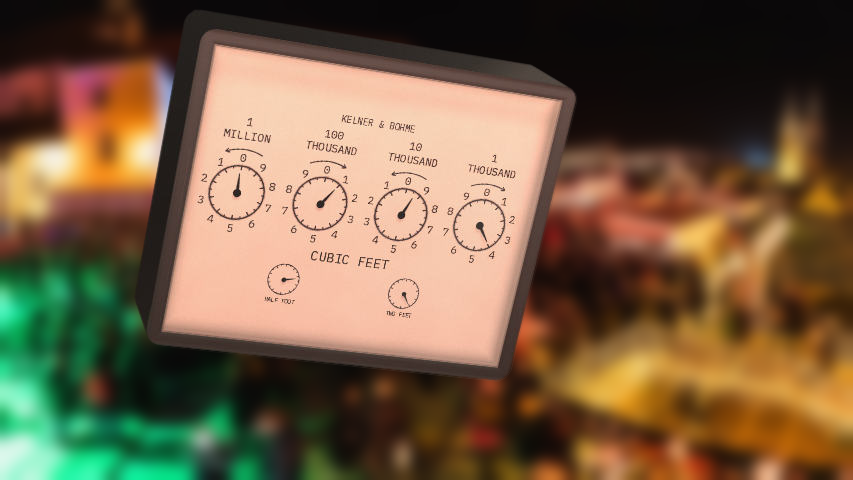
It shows 9400 ft³
